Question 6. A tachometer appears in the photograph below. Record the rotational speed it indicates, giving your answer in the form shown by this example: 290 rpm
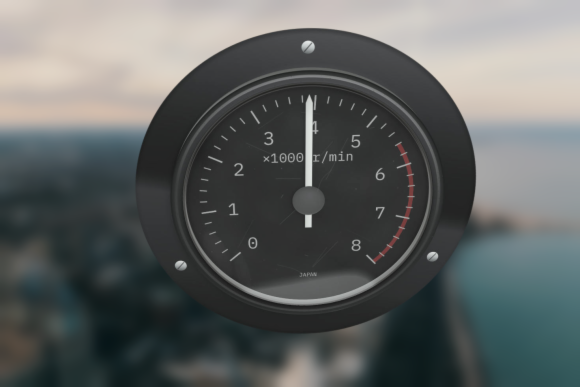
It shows 3900 rpm
